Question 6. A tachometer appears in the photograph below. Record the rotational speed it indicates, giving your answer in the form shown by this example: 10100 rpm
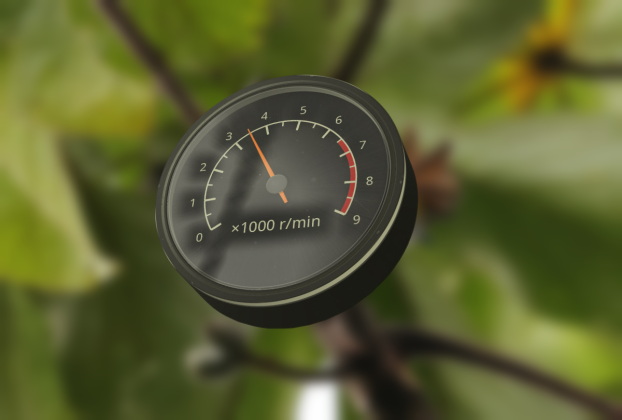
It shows 3500 rpm
